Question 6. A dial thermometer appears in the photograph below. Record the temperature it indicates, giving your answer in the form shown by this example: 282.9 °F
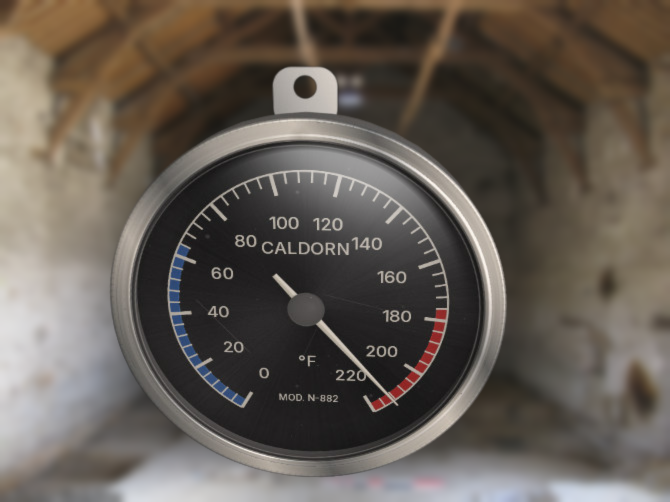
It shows 212 °F
